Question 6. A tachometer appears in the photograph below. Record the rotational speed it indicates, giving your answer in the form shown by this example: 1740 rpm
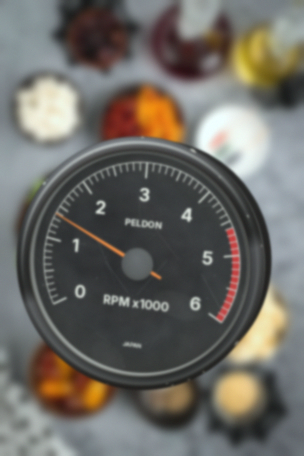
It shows 1400 rpm
